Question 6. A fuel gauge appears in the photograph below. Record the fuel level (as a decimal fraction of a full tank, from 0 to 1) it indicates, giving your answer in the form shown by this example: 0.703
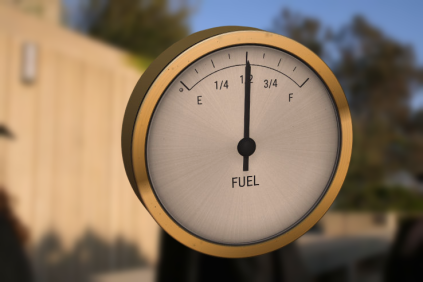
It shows 0.5
